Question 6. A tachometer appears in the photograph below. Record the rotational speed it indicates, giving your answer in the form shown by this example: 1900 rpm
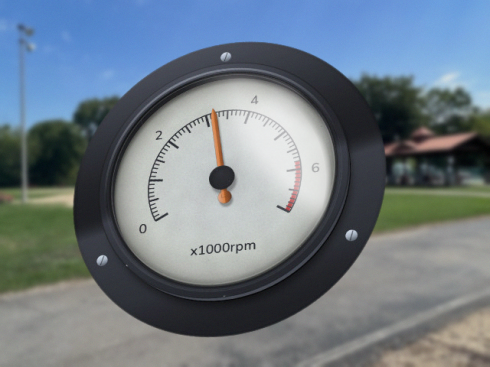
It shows 3200 rpm
